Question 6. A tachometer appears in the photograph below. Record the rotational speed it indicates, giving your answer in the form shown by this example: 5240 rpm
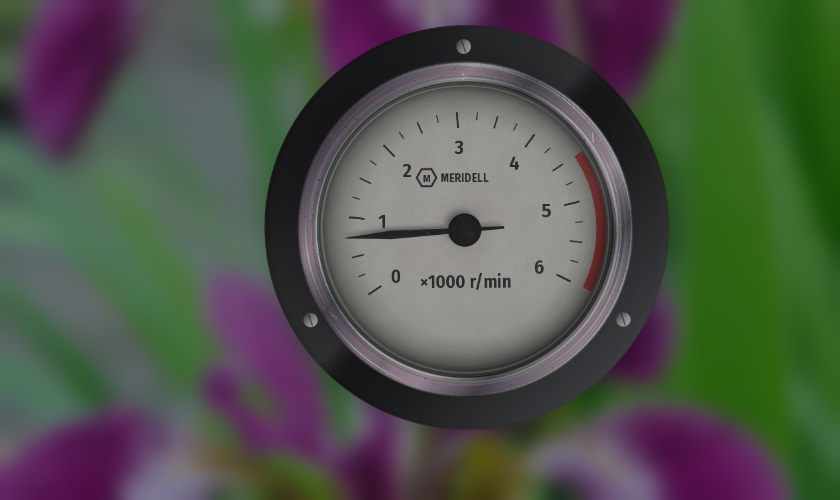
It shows 750 rpm
